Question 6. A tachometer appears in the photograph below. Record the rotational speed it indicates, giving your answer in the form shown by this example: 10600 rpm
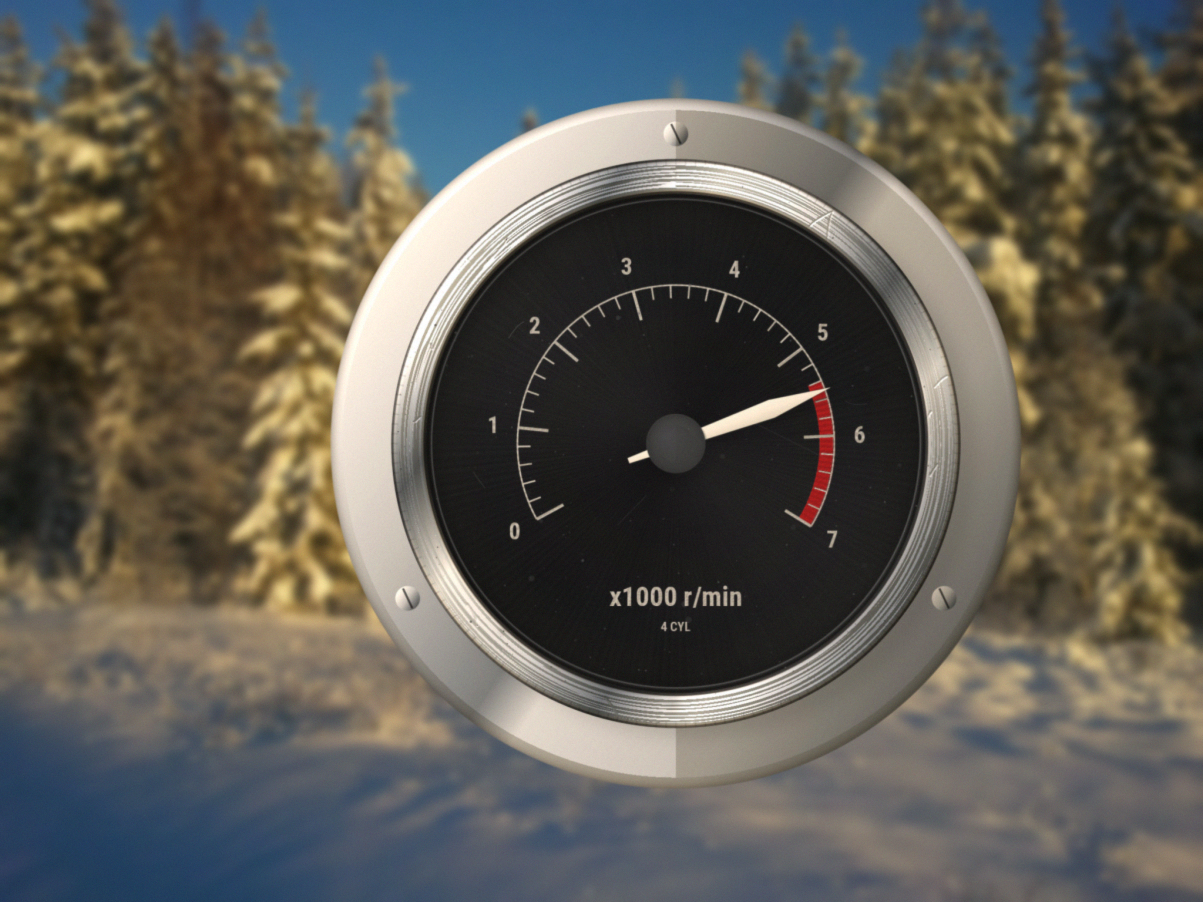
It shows 5500 rpm
